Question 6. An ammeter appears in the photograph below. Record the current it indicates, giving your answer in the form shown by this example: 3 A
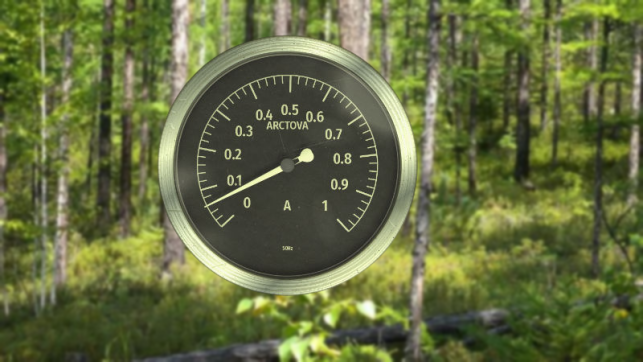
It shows 0.06 A
